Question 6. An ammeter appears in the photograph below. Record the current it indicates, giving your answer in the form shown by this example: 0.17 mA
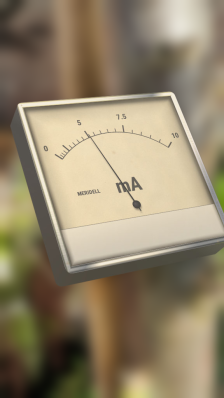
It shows 5 mA
